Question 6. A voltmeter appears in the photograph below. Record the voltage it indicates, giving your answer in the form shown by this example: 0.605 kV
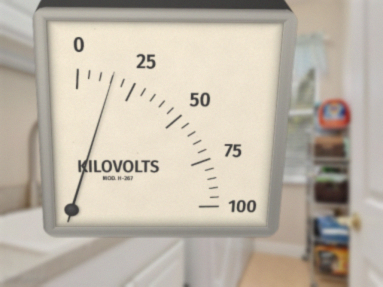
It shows 15 kV
